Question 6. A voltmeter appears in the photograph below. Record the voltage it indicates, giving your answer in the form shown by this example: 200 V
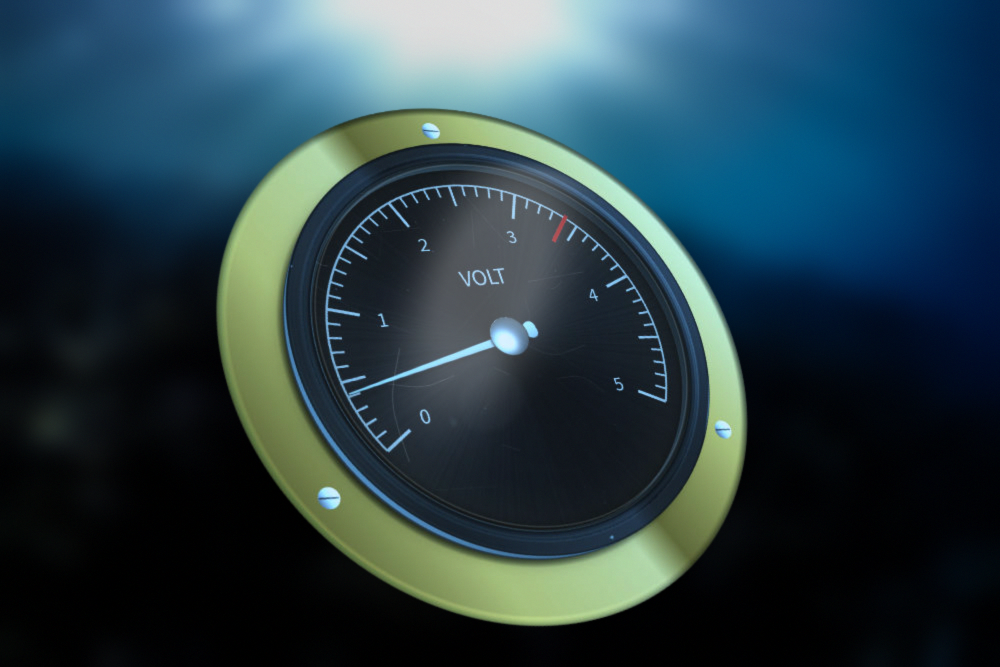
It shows 0.4 V
